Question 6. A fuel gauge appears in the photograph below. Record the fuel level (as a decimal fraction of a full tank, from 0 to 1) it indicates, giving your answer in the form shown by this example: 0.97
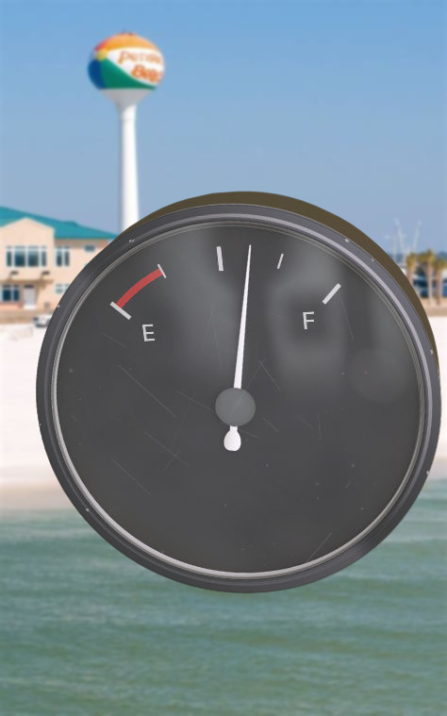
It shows 0.625
